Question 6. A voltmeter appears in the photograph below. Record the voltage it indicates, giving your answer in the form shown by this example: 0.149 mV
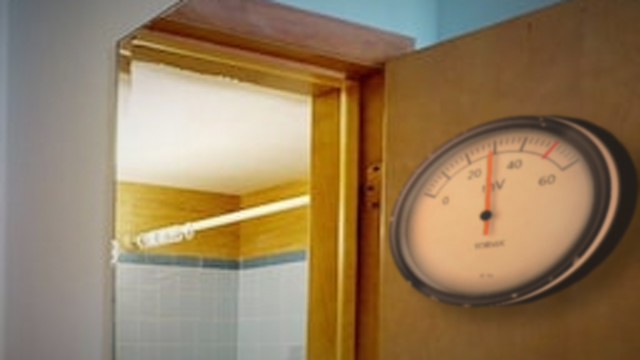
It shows 30 mV
